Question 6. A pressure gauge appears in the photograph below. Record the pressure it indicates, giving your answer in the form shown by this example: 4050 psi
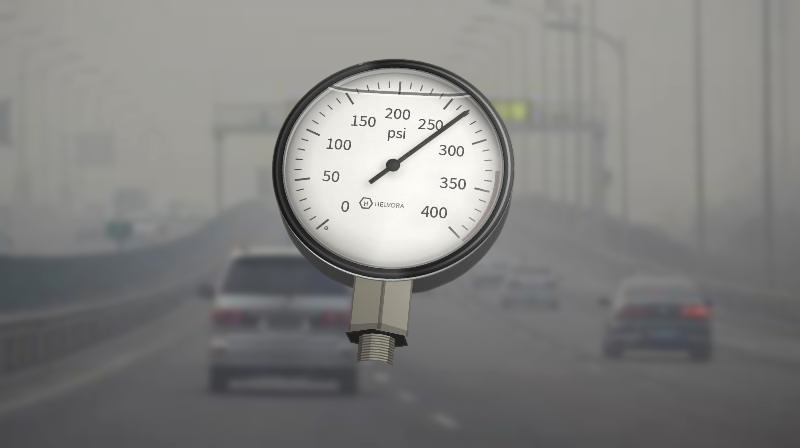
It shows 270 psi
